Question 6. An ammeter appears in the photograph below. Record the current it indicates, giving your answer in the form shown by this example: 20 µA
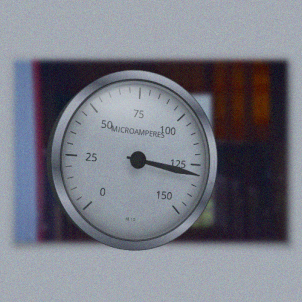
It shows 130 µA
